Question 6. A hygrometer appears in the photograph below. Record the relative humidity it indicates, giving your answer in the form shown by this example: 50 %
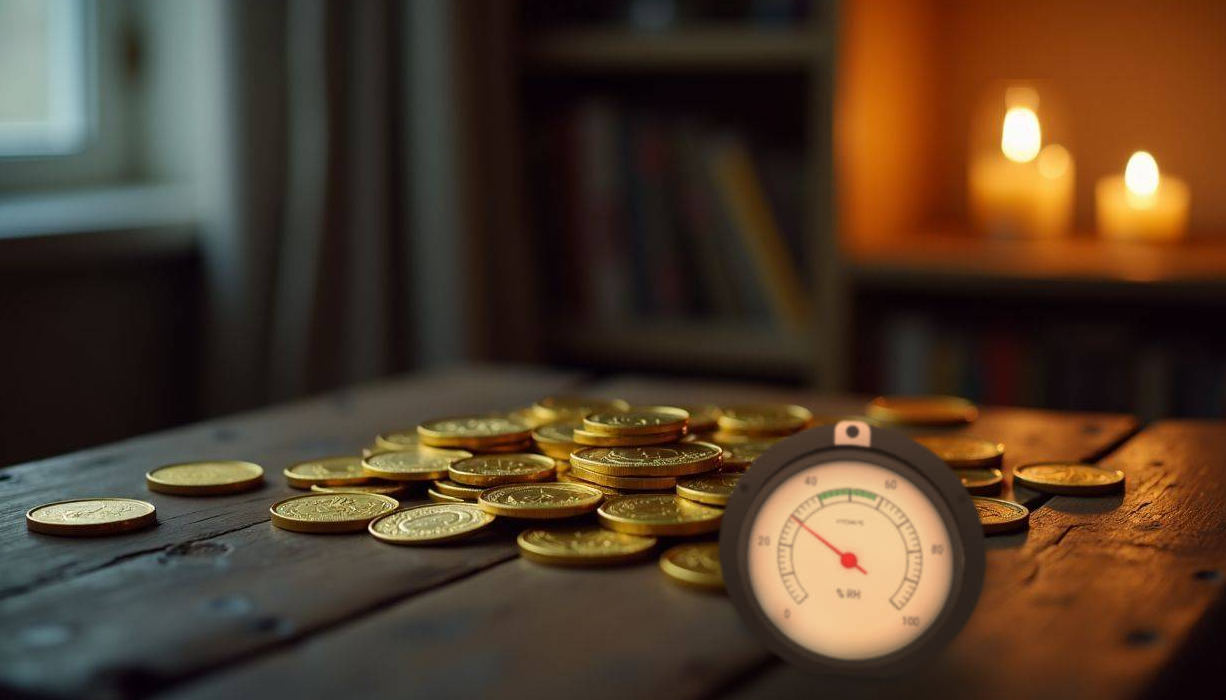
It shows 30 %
